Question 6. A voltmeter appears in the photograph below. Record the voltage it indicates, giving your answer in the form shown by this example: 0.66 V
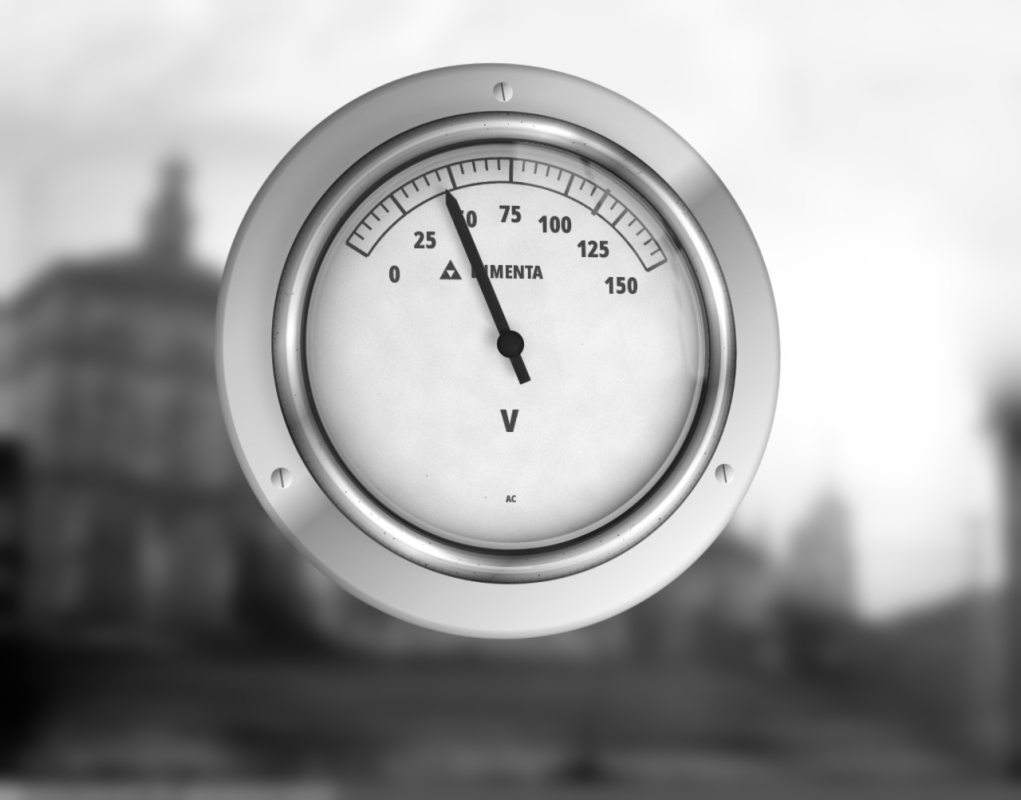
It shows 45 V
